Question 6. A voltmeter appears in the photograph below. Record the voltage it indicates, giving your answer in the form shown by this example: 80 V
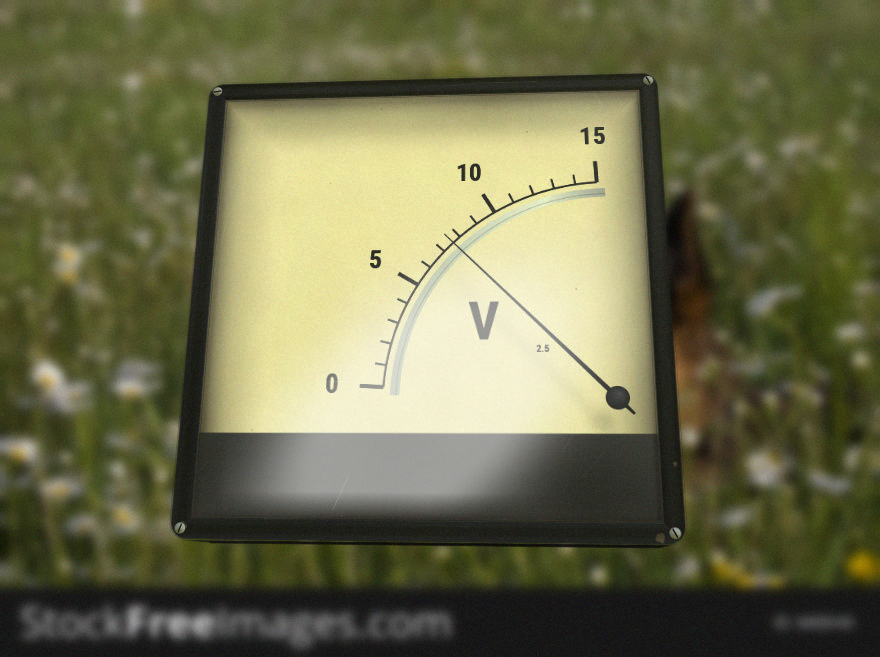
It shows 7.5 V
